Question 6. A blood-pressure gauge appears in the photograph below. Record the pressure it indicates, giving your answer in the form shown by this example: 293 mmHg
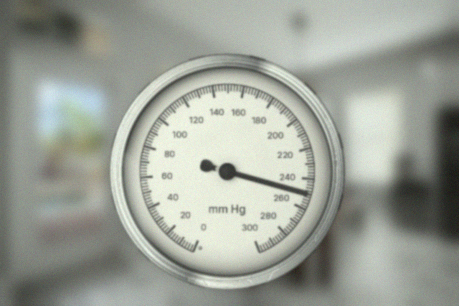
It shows 250 mmHg
